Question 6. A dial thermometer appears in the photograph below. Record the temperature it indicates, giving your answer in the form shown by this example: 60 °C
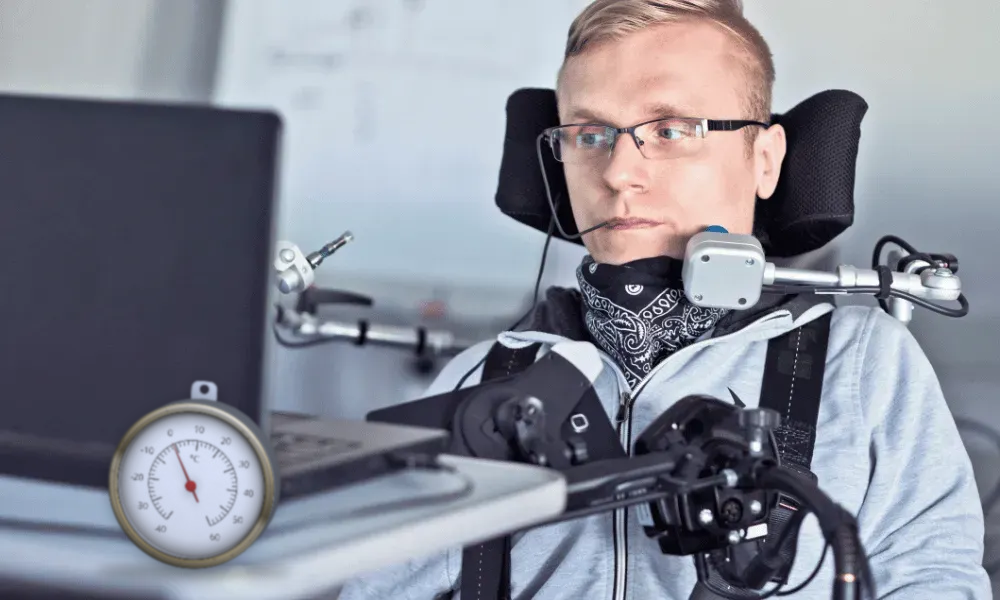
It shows 0 °C
